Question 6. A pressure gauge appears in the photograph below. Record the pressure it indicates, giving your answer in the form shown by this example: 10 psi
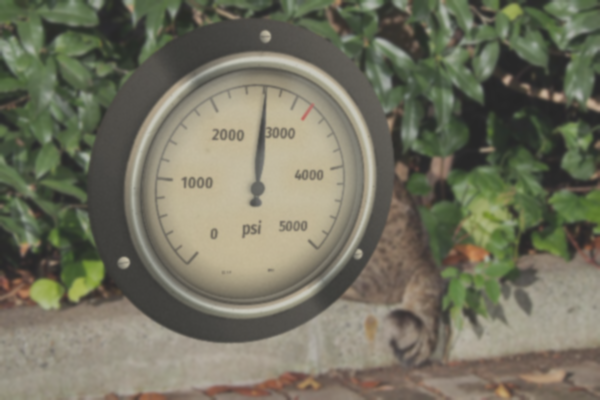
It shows 2600 psi
